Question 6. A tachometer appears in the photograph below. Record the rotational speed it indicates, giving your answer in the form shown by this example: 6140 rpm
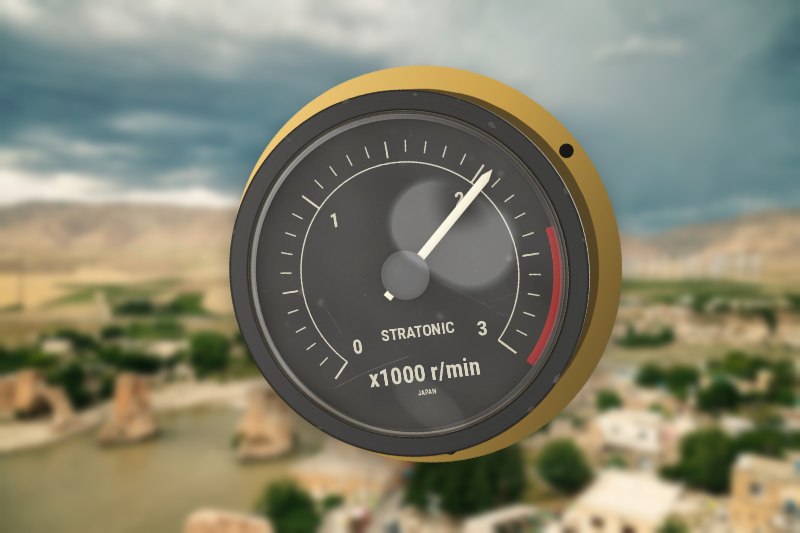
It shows 2050 rpm
